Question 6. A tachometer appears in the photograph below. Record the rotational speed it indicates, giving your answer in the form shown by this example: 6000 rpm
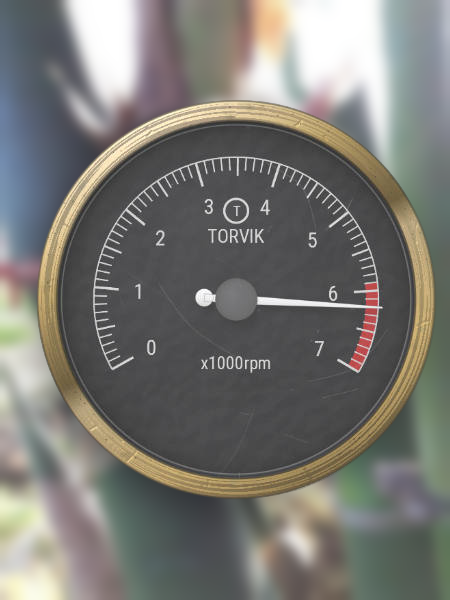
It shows 6200 rpm
